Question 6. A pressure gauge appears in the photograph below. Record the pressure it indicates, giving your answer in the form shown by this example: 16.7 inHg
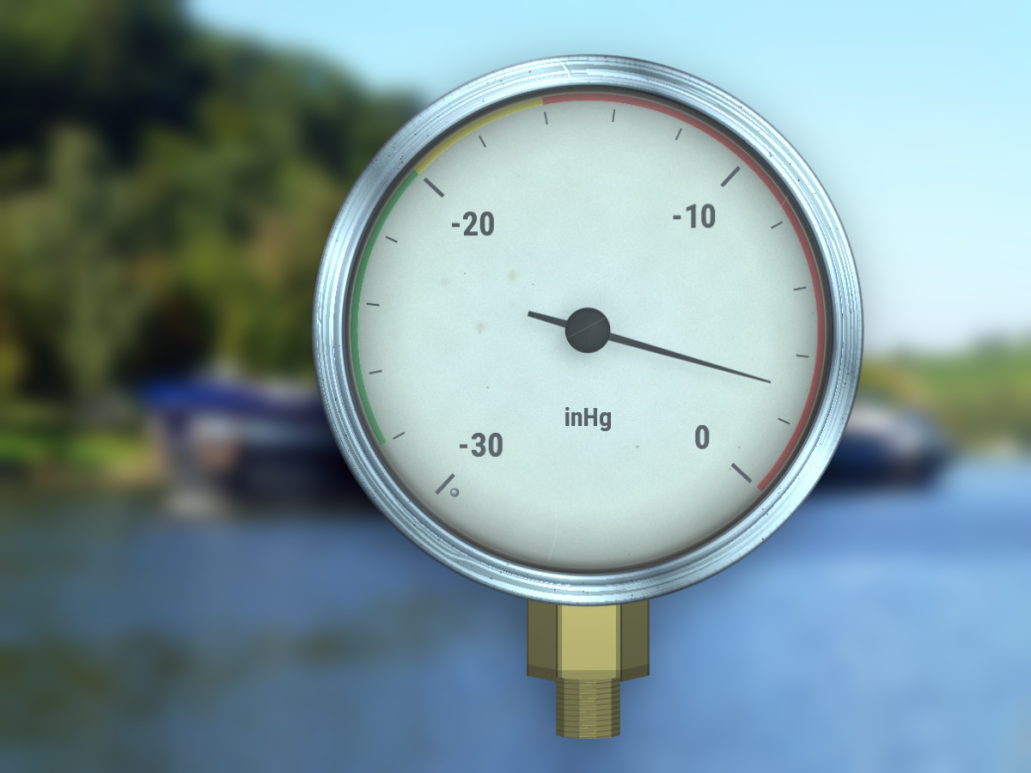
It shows -3 inHg
